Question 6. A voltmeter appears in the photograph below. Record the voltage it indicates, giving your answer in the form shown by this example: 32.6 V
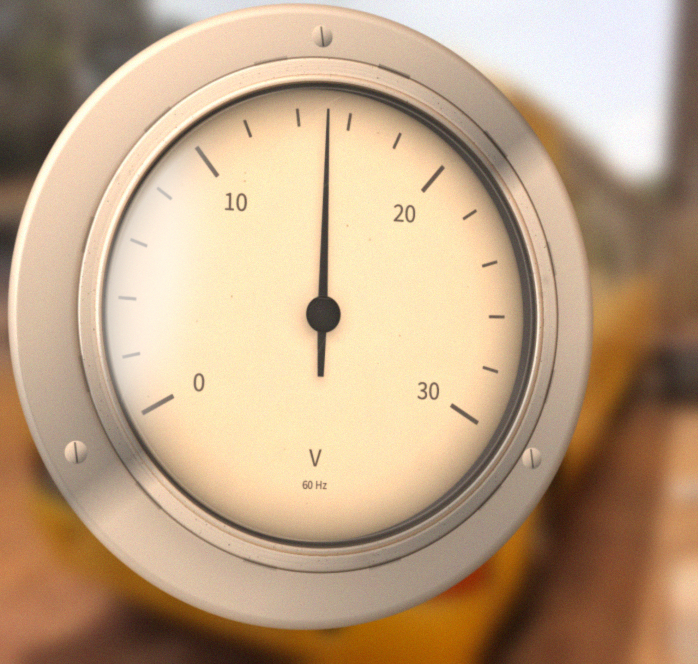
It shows 15 V
